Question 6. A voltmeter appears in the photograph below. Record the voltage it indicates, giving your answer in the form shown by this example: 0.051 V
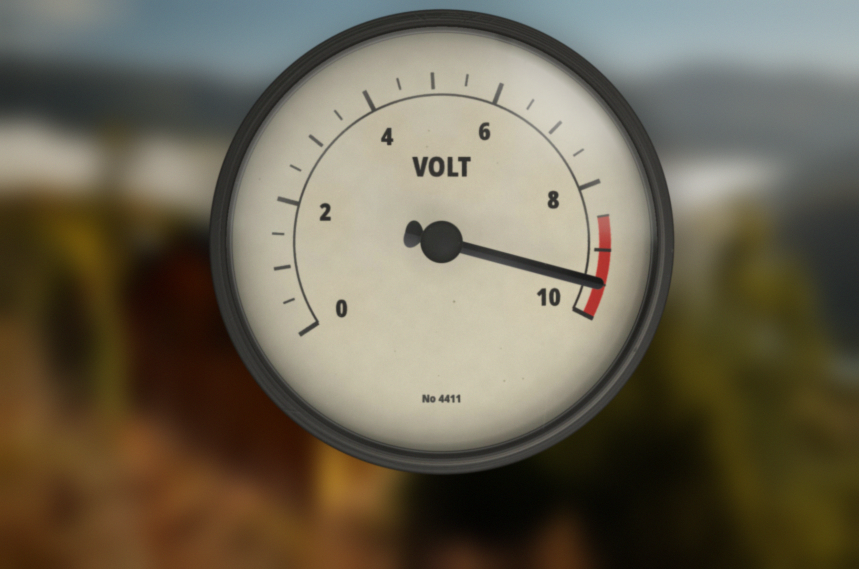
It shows 9.5 V
